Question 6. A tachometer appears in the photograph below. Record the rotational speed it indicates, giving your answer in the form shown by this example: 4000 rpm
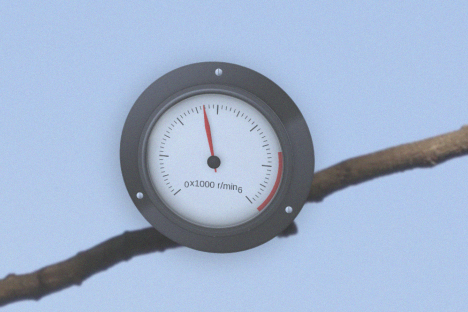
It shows 2700 rpm
